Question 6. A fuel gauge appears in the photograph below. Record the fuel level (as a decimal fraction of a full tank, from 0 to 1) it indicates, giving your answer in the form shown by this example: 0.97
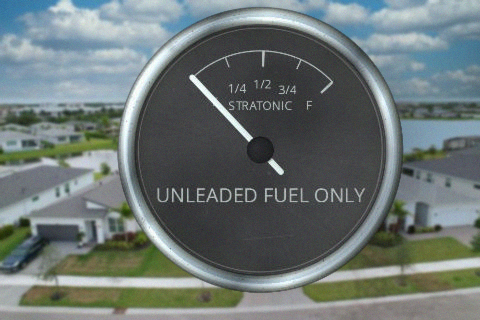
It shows 0
